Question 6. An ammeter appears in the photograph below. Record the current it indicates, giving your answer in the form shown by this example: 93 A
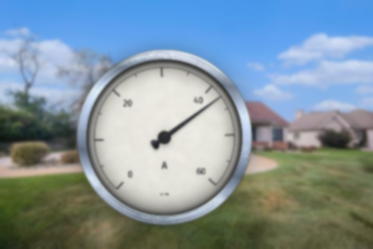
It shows 42.5 A
